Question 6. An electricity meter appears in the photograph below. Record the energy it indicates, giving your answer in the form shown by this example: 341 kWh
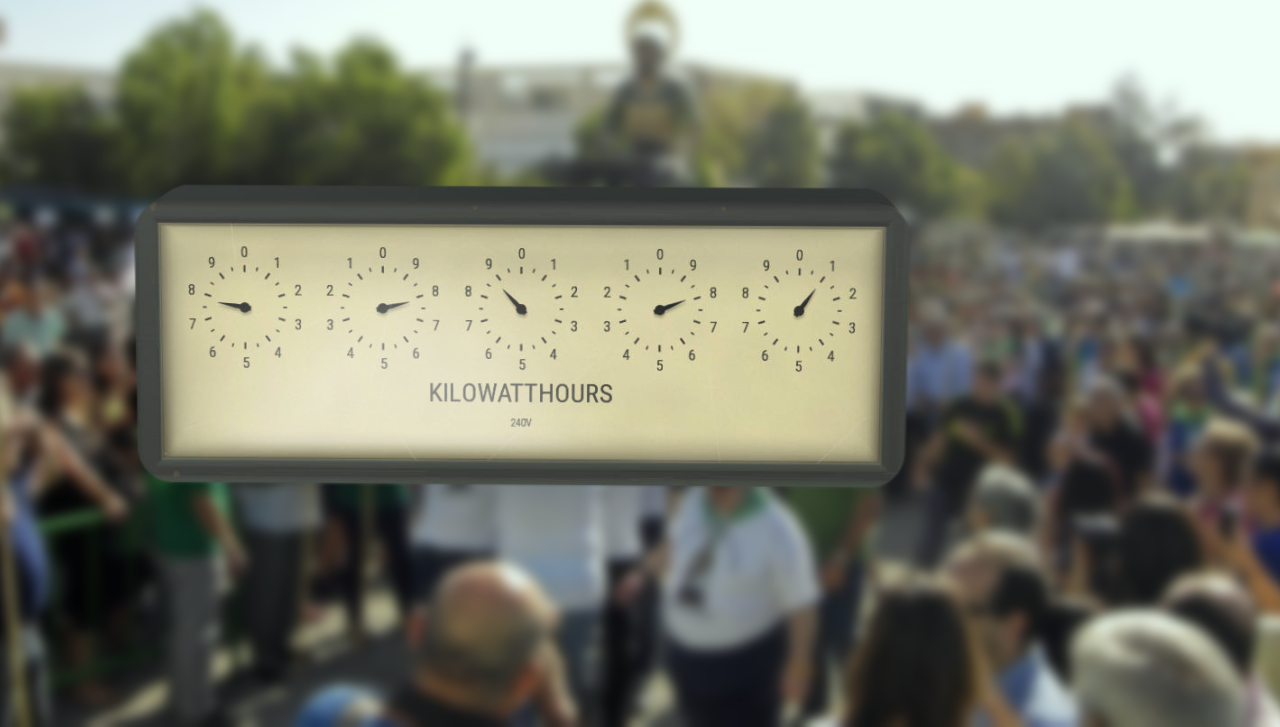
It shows 77881 kWh
